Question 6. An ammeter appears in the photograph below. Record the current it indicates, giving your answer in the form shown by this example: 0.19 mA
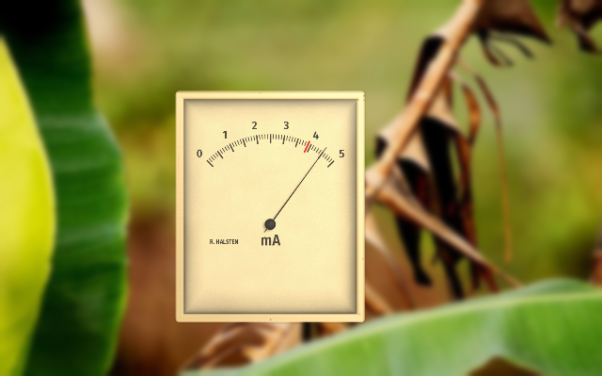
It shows 4.5 mA
